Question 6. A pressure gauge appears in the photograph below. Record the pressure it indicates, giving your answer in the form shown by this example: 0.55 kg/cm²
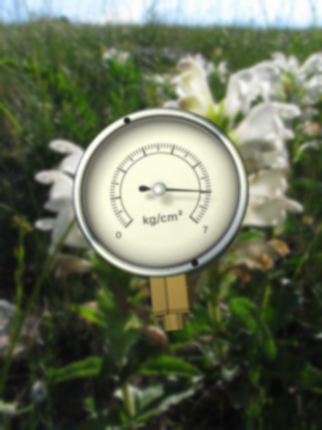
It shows 6 kg/cm²
